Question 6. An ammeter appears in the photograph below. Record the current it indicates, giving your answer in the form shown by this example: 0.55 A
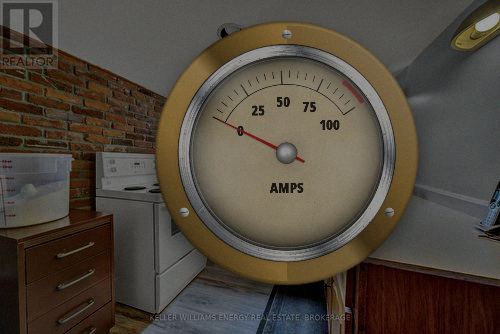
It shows 0 A
